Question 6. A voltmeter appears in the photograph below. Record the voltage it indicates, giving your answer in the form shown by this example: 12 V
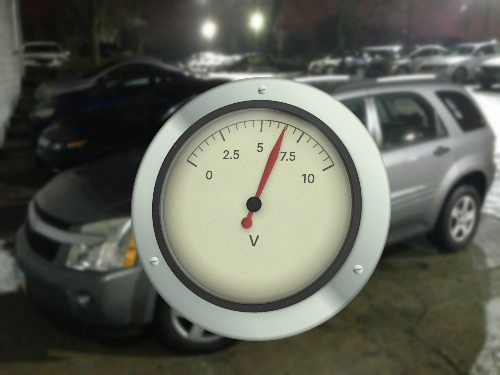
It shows 6.5 V
